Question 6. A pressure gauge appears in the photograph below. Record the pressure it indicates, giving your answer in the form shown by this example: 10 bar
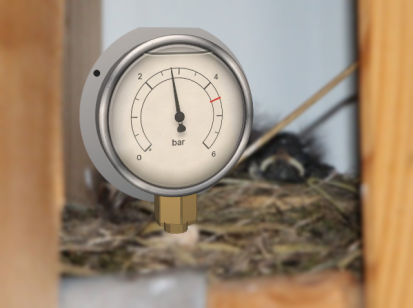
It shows 2.75 bar
